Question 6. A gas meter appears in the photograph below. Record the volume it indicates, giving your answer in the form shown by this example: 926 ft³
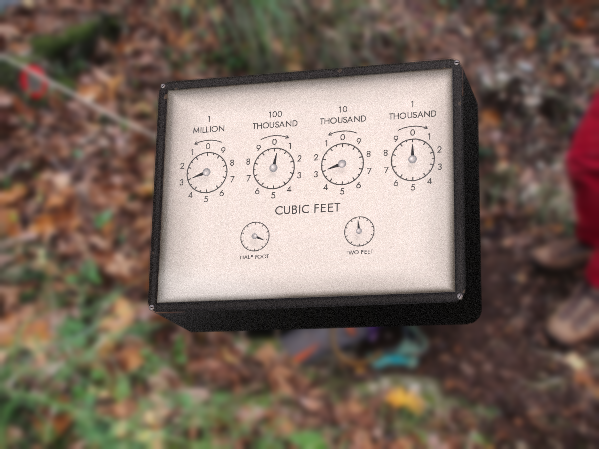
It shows 303000 ft³
